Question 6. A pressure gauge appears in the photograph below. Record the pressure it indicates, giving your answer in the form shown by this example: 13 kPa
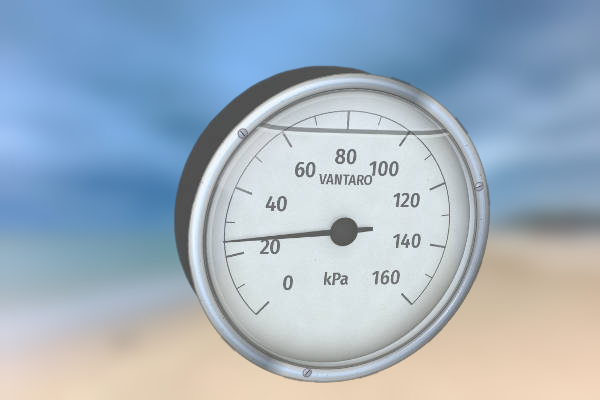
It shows 25 kPa
